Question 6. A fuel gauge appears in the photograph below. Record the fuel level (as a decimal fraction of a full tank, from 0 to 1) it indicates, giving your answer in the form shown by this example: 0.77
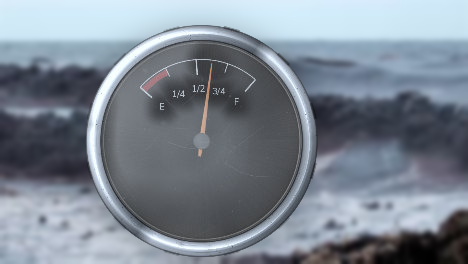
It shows 0.625
